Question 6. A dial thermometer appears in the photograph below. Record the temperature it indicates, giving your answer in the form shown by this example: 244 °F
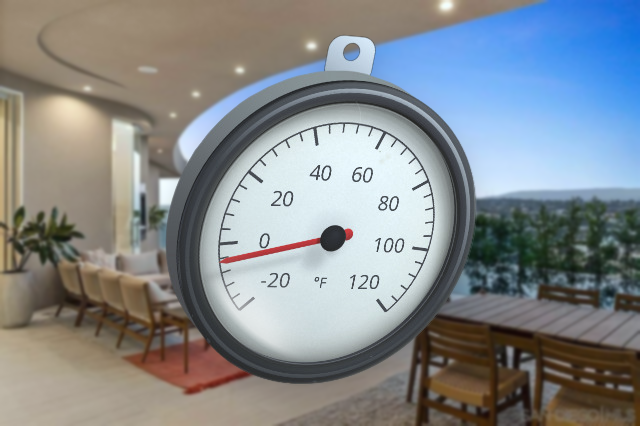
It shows -4 °F
